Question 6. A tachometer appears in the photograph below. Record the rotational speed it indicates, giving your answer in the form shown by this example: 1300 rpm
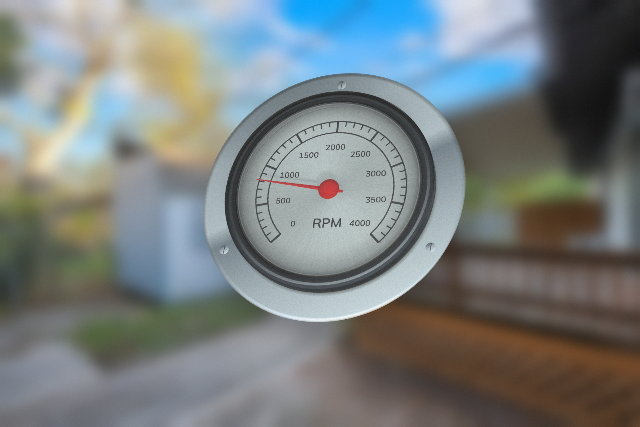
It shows 800 rpm
